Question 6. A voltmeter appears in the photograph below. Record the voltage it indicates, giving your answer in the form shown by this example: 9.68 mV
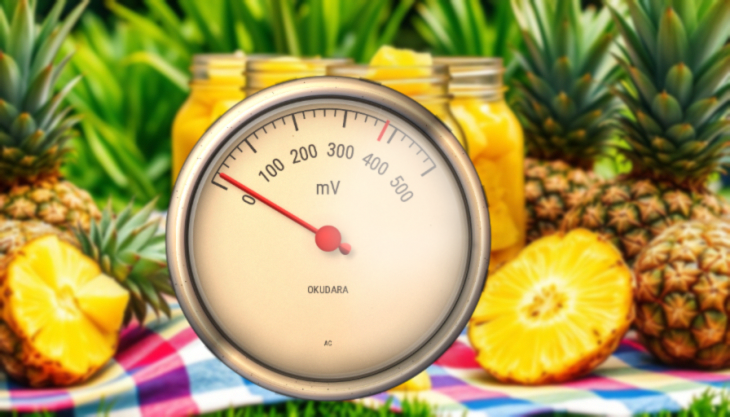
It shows 20 mV
